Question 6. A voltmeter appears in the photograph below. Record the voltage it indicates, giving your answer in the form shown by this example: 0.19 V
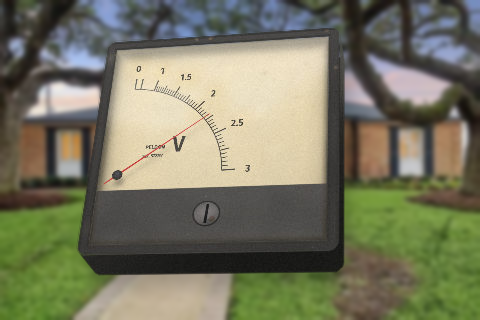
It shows 2.25 V
